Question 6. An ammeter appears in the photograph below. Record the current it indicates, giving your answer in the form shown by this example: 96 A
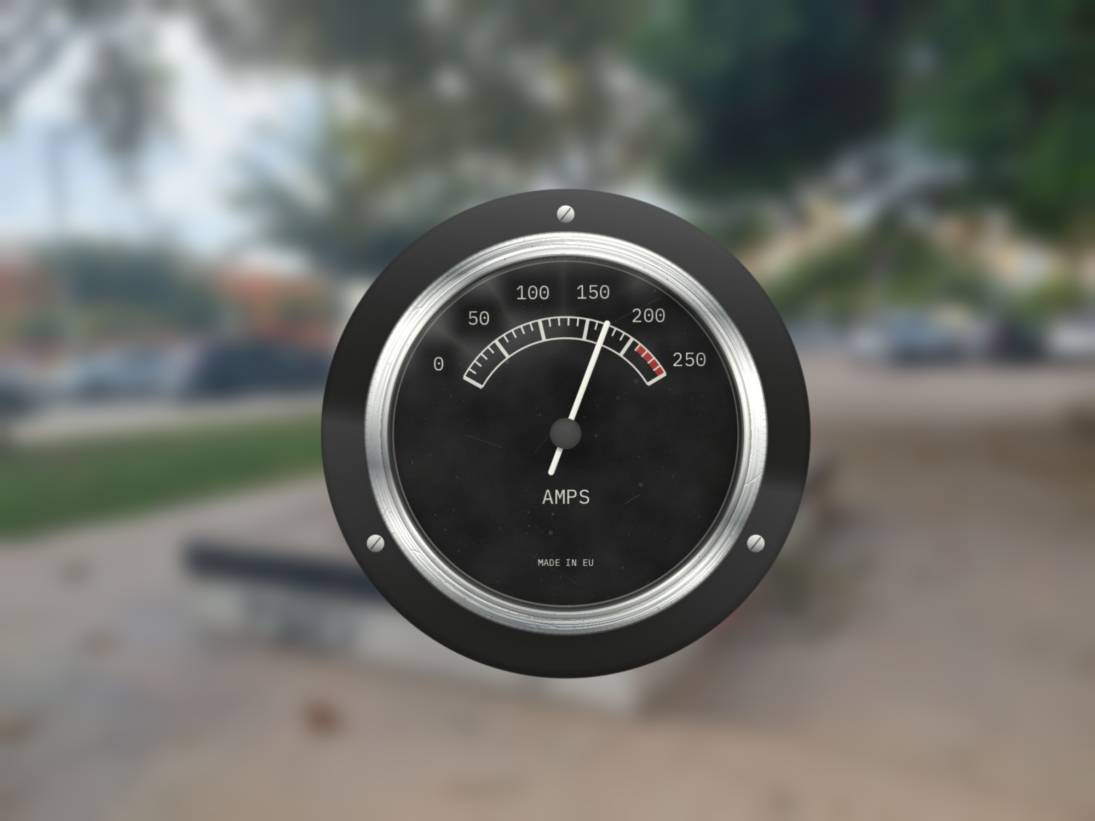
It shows 170 A
